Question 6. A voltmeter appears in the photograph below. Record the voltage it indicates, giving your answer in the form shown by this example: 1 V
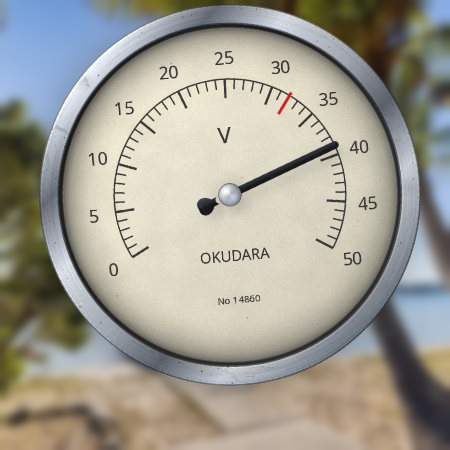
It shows 39 V
